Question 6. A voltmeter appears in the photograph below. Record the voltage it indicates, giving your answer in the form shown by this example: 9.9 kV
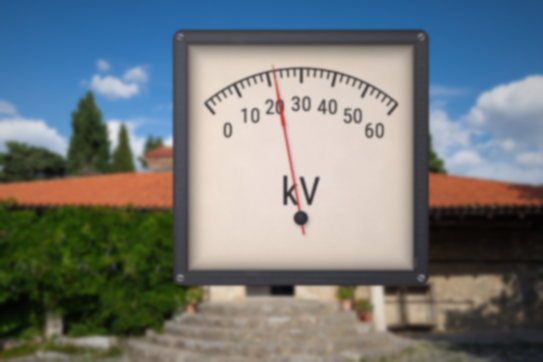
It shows 22 kV
